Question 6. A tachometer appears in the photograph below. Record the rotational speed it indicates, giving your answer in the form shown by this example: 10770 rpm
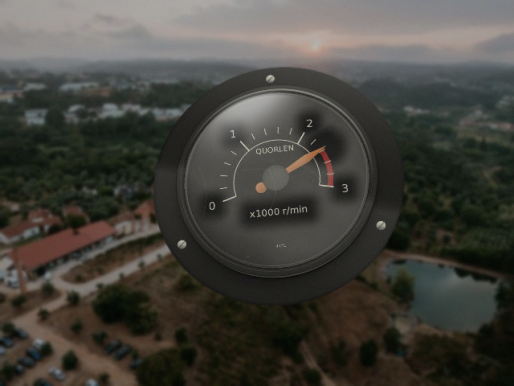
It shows 2400 rpm
